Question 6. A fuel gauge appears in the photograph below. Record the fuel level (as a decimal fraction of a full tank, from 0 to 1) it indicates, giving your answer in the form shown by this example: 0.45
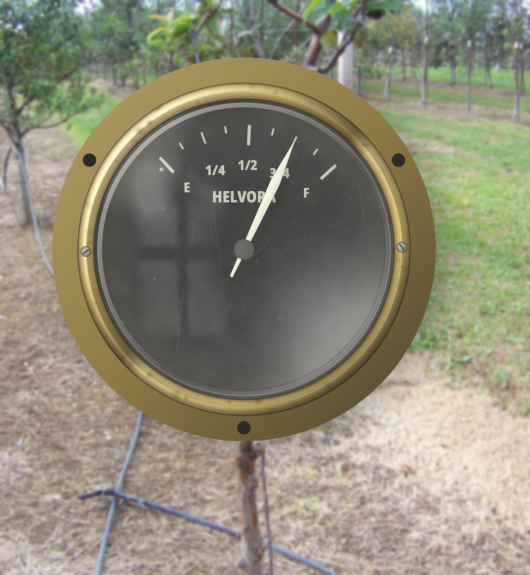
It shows 0.75
